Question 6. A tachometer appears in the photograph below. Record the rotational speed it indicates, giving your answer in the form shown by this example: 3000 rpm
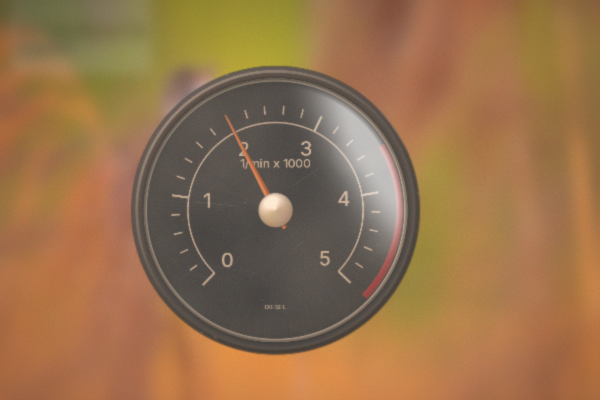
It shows 2000 rpm
